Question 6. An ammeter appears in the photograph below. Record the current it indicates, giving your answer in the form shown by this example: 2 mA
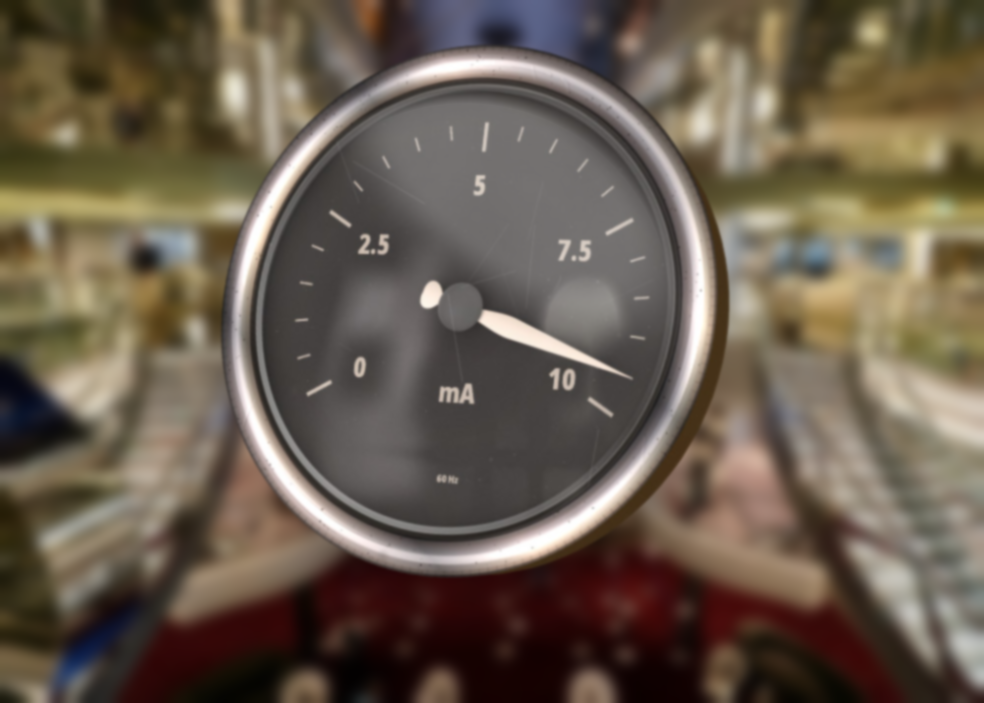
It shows 9.5 mA
